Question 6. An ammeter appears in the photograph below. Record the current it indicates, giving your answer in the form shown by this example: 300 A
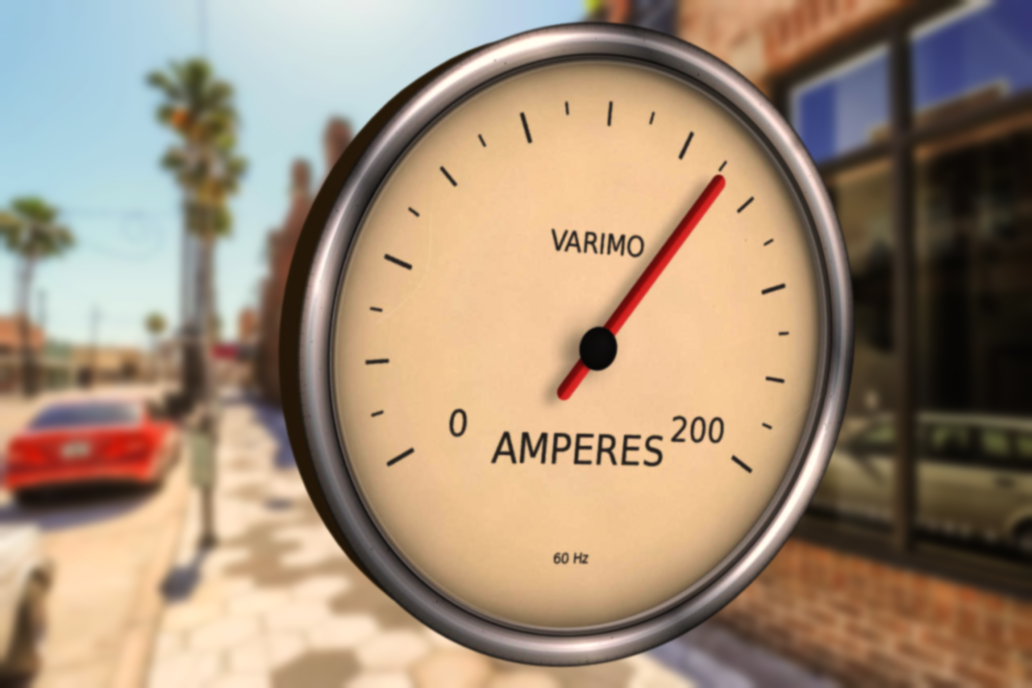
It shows 130 A
